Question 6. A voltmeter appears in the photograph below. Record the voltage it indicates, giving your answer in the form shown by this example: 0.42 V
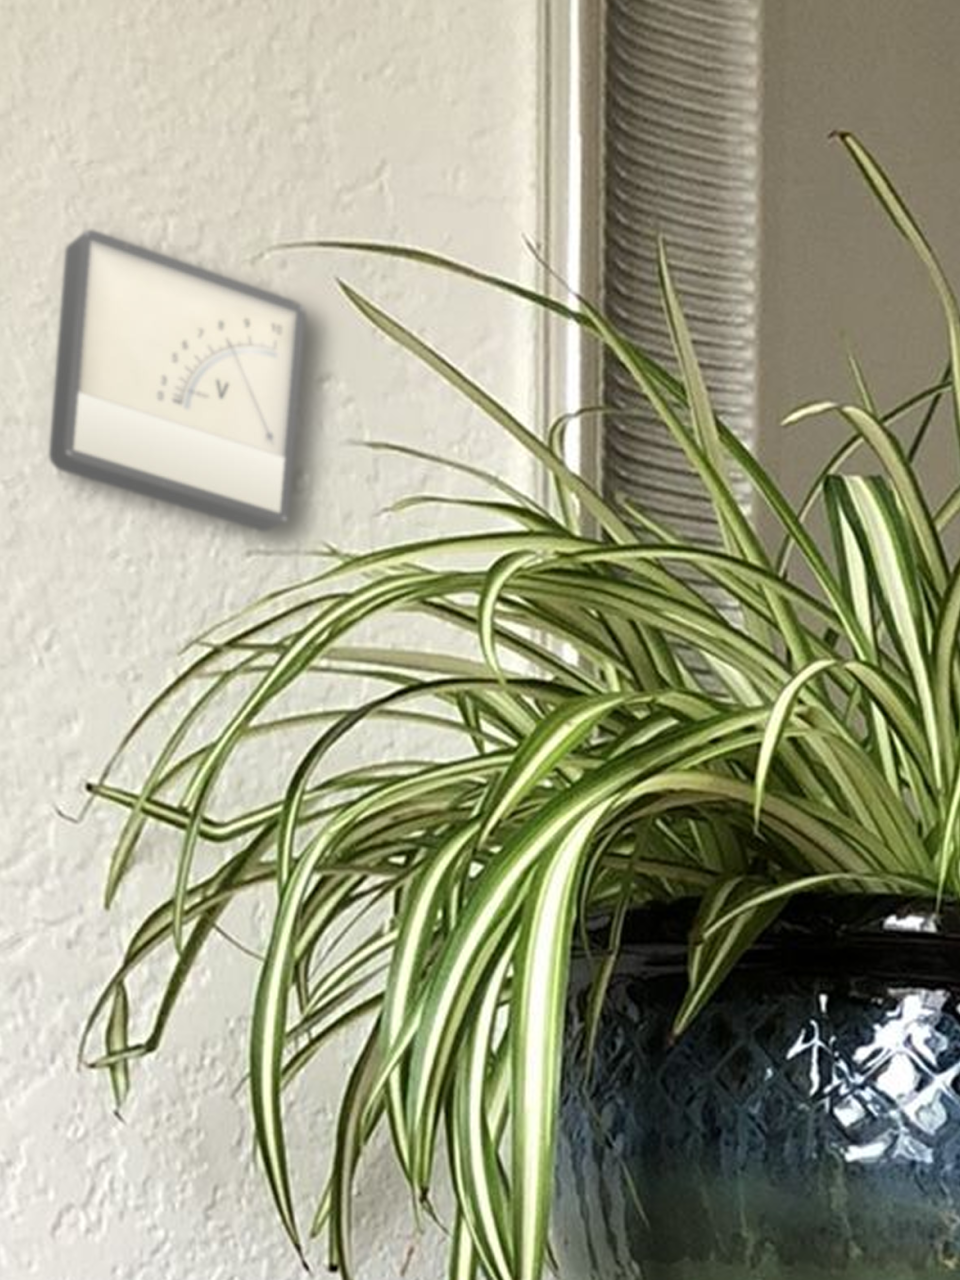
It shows 8 V
